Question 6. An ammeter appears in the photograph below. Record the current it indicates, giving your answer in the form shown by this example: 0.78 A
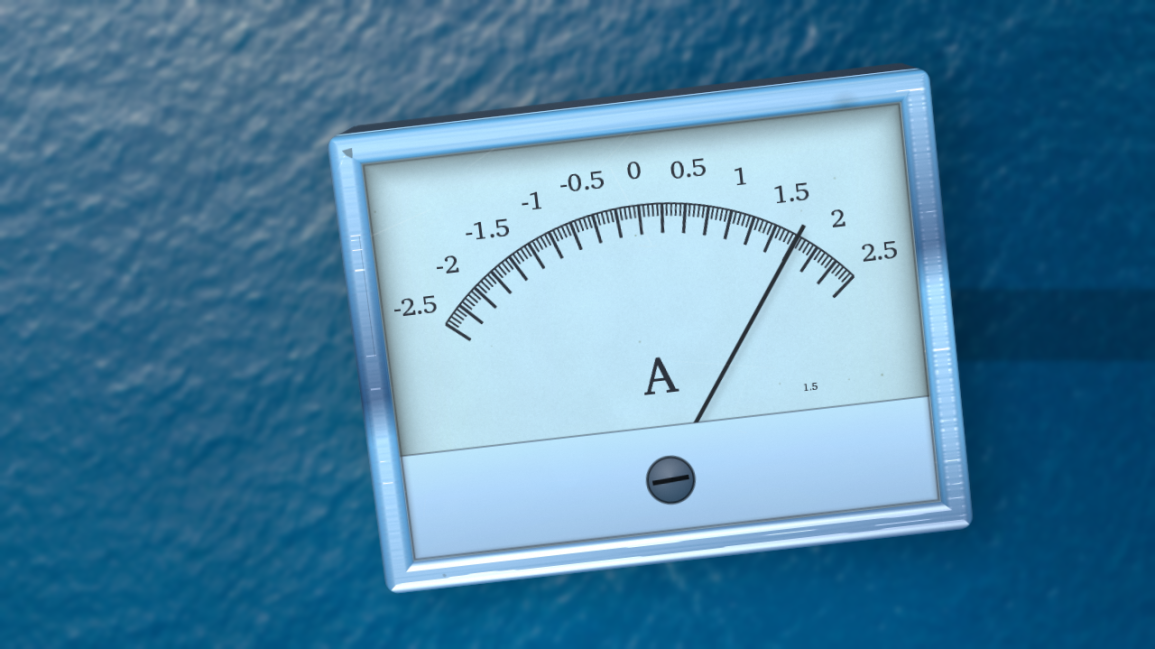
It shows 1.75 A
